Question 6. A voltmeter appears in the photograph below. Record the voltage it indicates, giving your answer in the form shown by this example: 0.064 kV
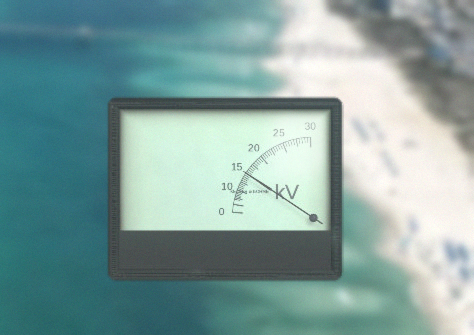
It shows 15 kV
